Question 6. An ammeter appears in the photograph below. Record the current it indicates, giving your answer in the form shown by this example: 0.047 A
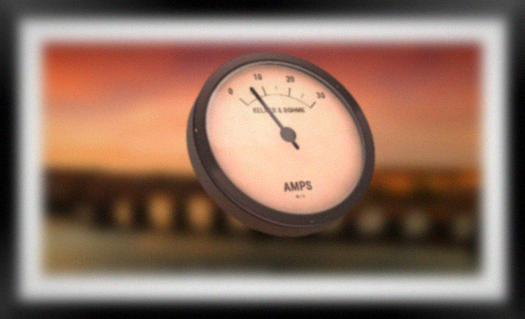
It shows 5 A
